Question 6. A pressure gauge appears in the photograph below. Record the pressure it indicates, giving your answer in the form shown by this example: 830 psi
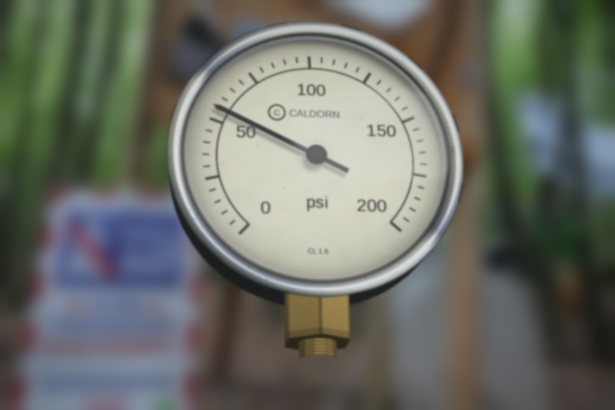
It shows 55 psi
